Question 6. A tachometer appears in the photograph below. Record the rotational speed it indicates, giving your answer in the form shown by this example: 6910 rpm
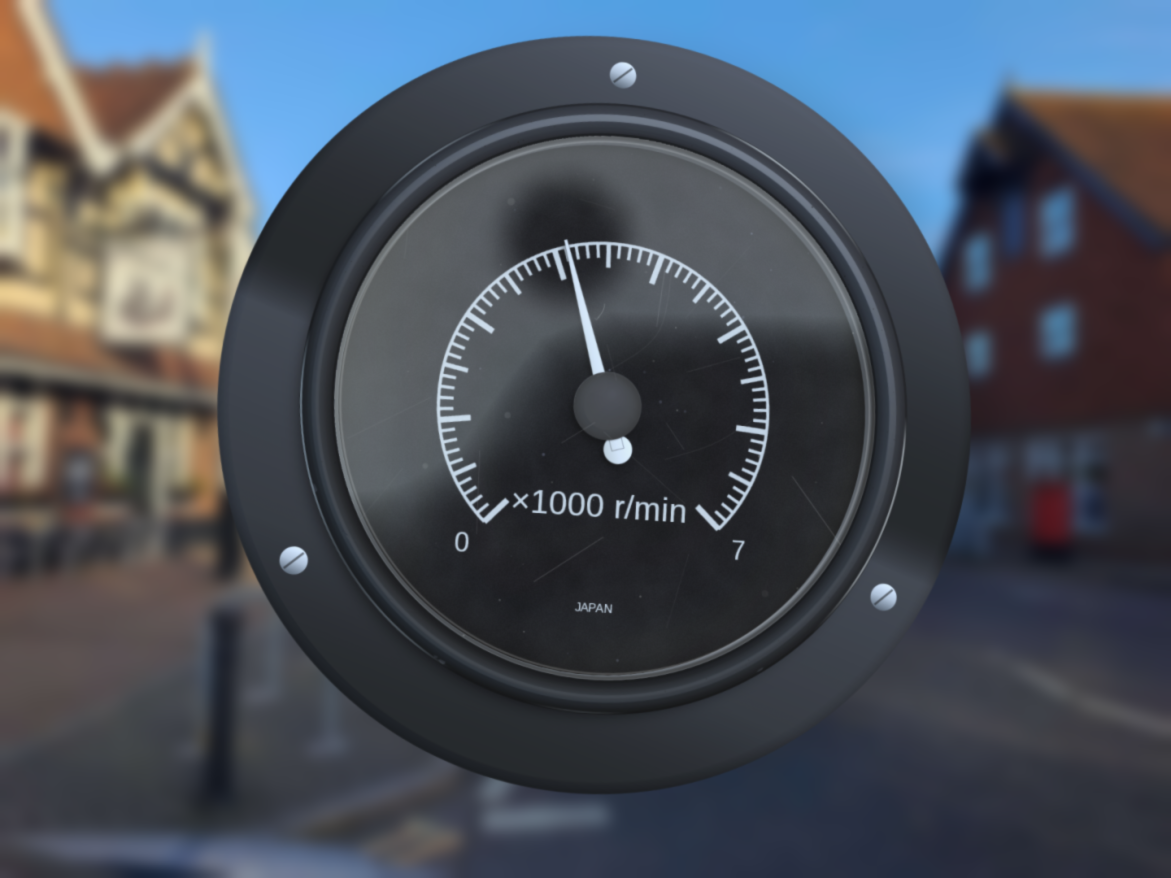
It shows 3100 rpm
